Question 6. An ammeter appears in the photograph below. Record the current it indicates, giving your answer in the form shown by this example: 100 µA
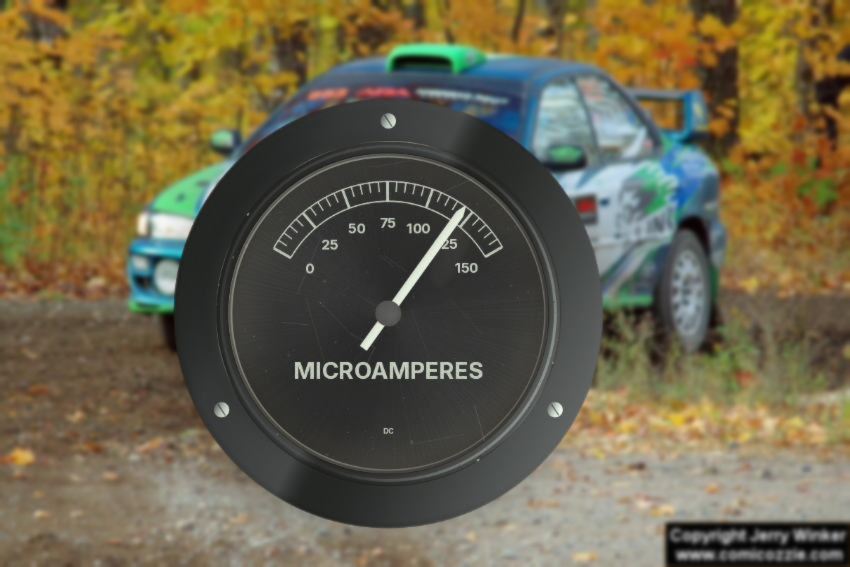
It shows 120 µA
